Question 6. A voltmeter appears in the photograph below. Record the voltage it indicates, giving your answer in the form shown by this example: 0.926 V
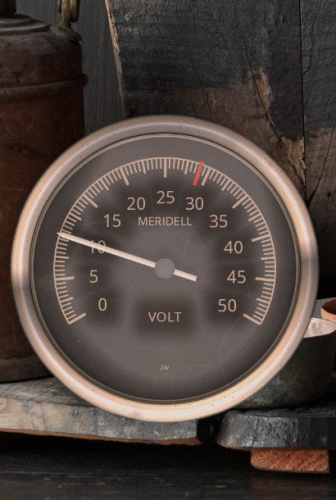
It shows 10 V
